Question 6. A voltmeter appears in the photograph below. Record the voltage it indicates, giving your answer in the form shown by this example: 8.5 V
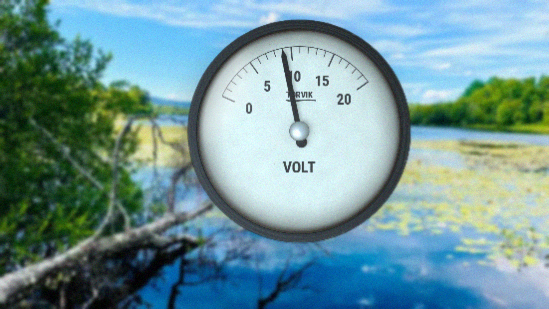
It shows 9 V
